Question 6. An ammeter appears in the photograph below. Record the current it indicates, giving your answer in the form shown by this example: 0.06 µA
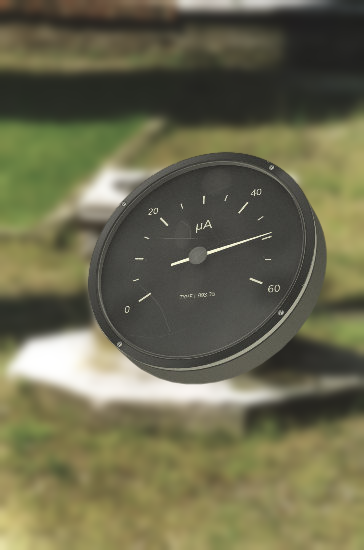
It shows 50 µA
